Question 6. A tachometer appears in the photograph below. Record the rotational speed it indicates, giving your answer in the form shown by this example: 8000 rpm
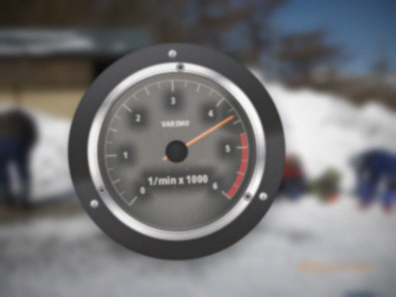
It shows 4375 rpm
